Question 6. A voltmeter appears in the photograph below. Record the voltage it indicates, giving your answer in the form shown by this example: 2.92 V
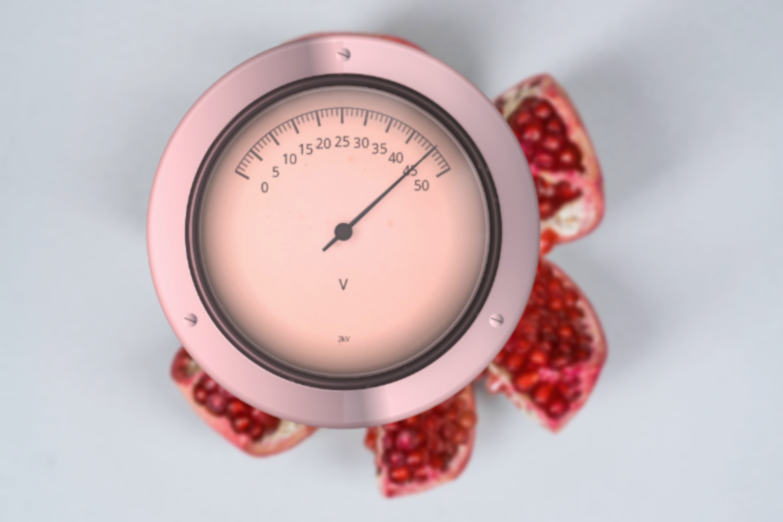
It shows 45 V
